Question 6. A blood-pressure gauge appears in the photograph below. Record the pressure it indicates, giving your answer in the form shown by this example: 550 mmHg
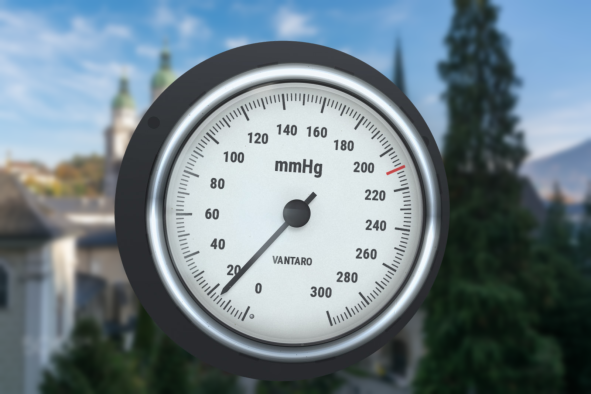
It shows 16 mmHg
